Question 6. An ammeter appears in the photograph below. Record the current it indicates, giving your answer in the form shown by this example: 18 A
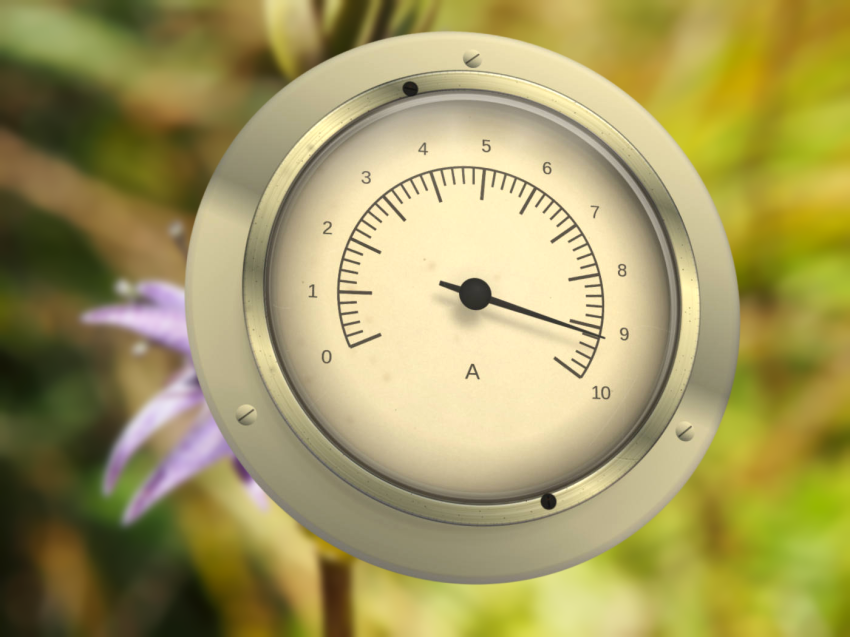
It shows 9.2 A
